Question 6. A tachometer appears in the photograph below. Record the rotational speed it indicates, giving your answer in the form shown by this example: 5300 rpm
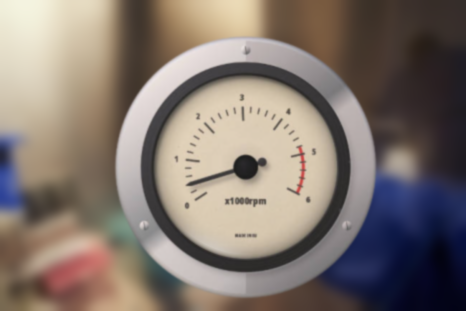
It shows 400 rpm
